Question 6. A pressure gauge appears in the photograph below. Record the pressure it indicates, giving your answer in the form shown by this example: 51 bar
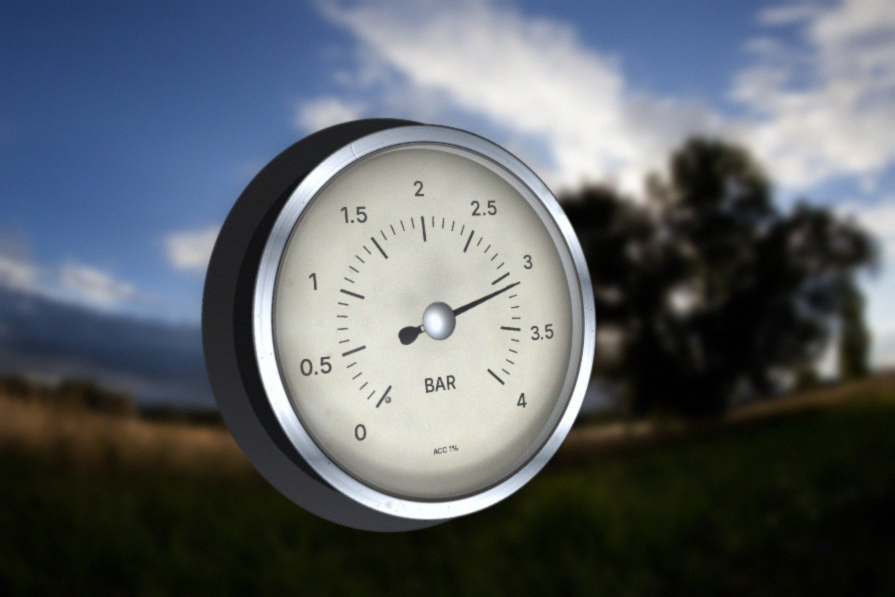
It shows 3.1 bar
